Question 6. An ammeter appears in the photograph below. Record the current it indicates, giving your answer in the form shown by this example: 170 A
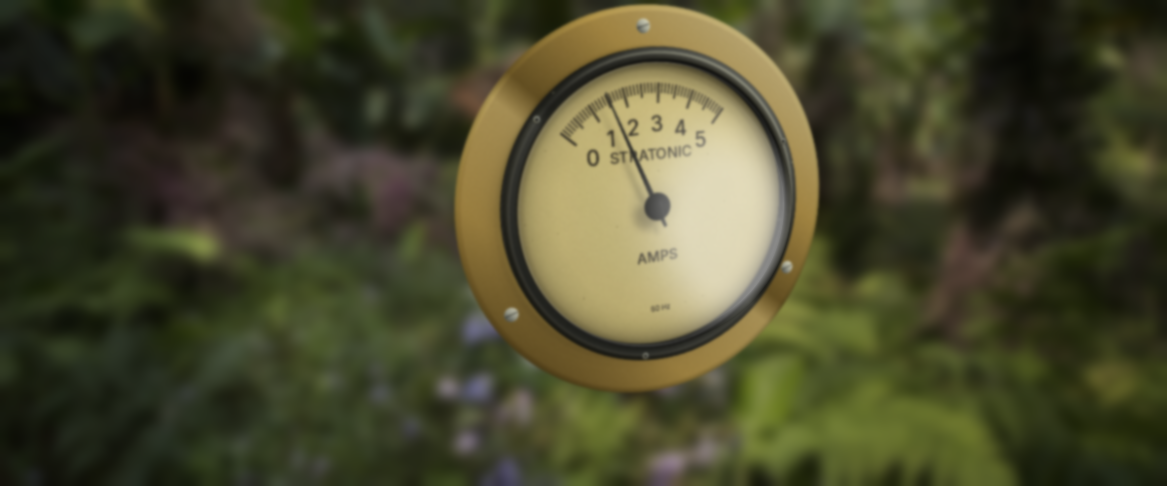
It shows 1.5 A
